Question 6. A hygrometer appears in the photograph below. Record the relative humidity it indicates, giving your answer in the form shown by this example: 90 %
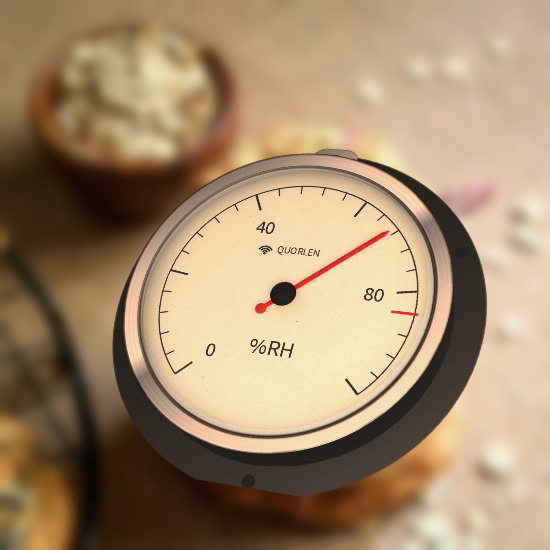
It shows 68 %
